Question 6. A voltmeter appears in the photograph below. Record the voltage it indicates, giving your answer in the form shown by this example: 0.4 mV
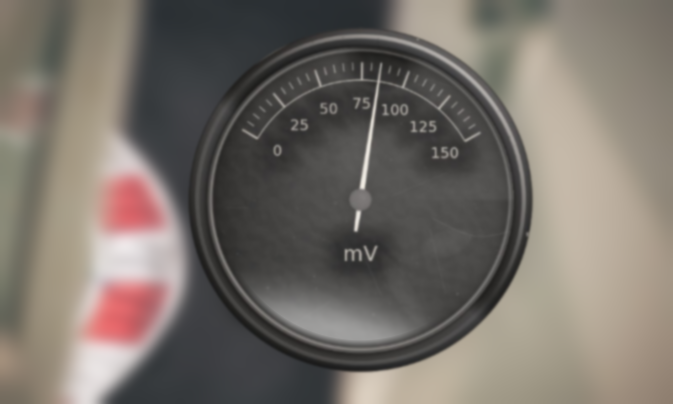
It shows 85 mV
